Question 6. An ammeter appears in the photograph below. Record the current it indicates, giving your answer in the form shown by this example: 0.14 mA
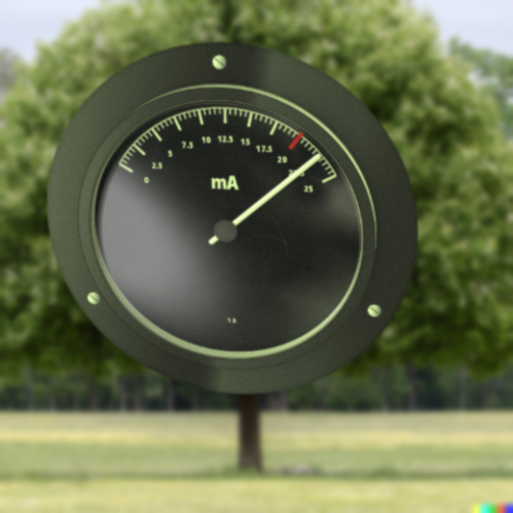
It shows 22.5 mA
